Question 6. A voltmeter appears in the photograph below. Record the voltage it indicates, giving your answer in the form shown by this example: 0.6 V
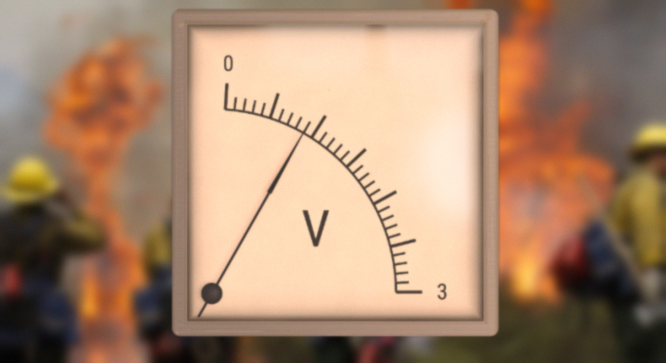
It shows 0.9 V
